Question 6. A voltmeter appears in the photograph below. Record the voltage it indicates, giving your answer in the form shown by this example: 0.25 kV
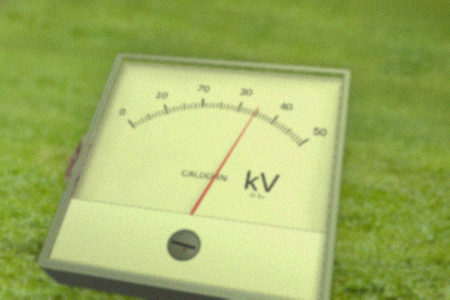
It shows 35 kV
